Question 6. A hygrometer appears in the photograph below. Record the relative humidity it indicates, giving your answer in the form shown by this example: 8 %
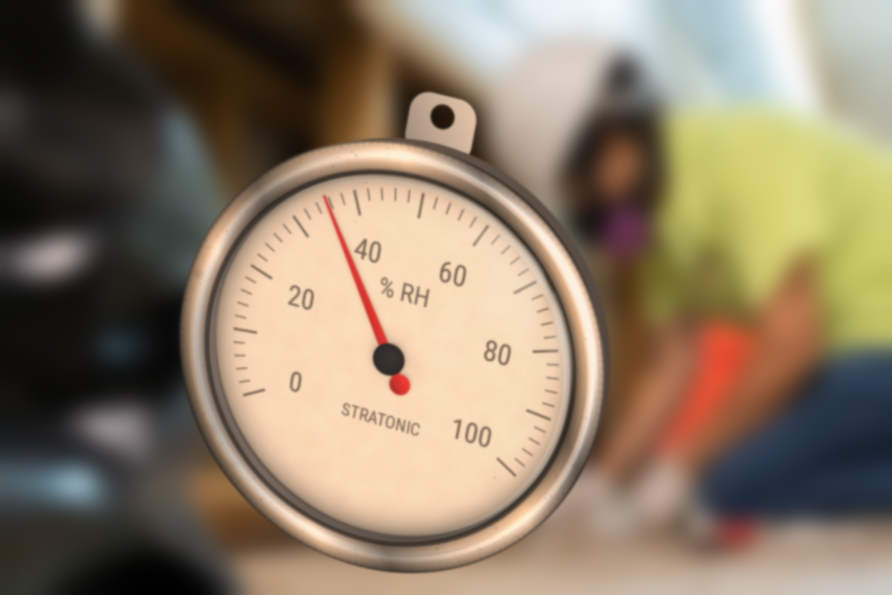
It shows 36 %
